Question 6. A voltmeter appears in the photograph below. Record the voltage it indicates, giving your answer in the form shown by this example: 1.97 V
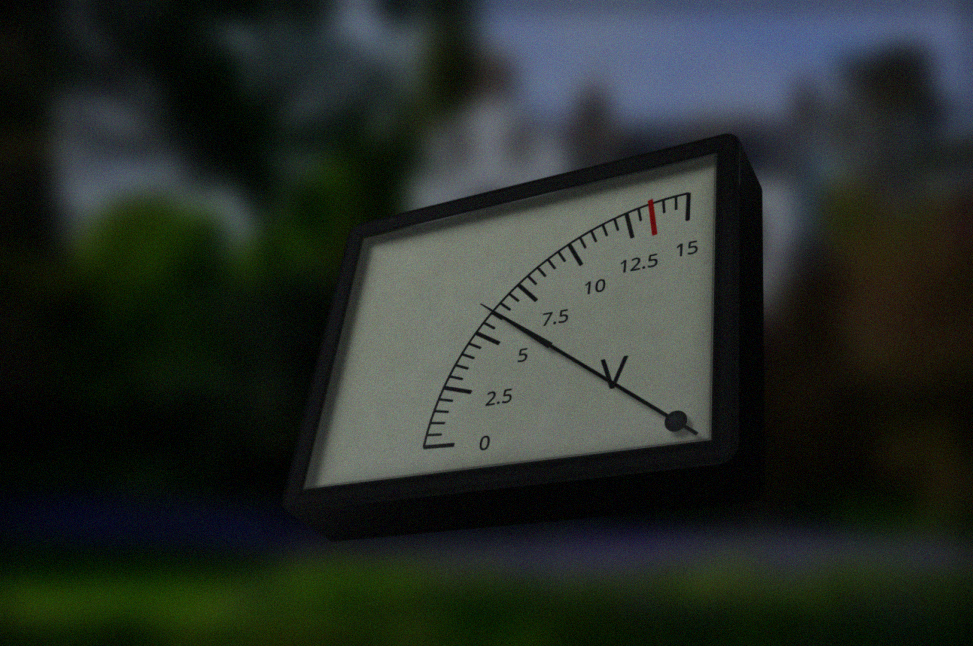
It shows 6 V
